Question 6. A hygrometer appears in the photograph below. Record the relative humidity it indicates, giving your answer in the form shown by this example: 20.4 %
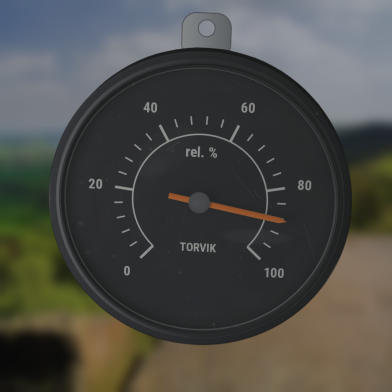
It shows 88 %
